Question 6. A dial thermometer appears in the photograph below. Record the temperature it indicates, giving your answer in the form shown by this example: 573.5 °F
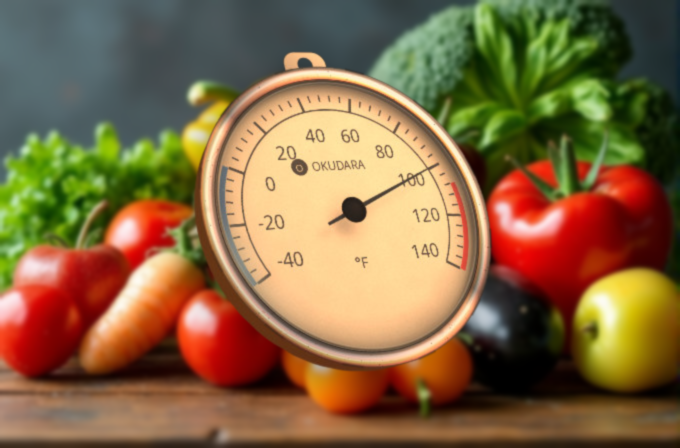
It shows 100 °F
